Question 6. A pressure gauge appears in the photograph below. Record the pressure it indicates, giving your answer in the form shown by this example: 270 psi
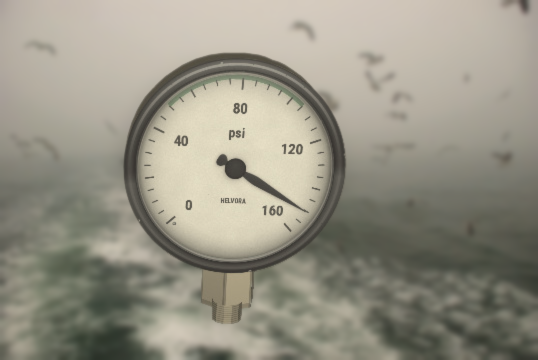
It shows 150 psi
